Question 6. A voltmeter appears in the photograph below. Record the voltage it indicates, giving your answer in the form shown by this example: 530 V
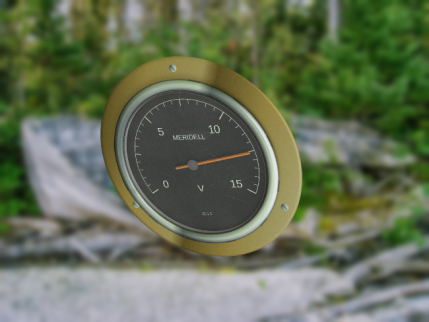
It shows 12.5 V
